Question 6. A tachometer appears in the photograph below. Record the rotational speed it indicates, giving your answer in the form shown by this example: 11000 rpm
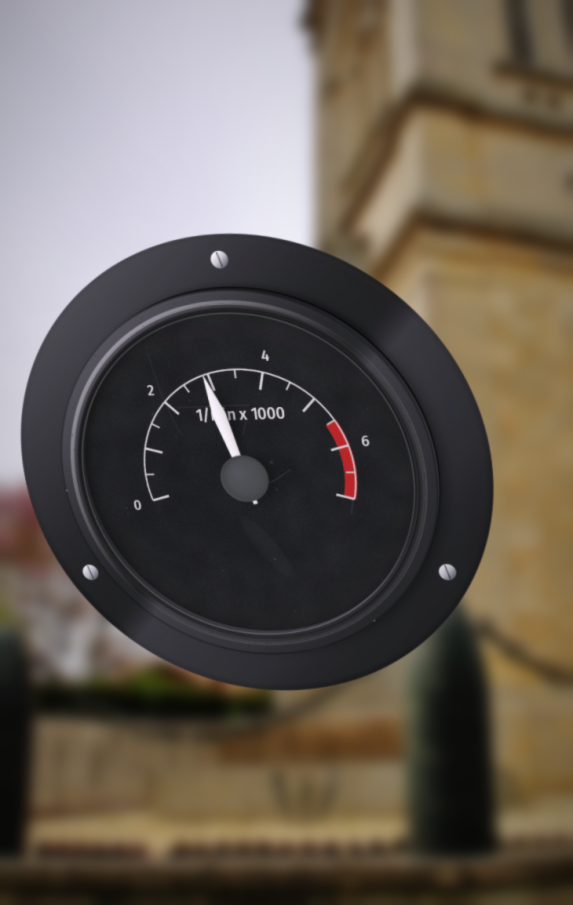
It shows 3000 rpm
